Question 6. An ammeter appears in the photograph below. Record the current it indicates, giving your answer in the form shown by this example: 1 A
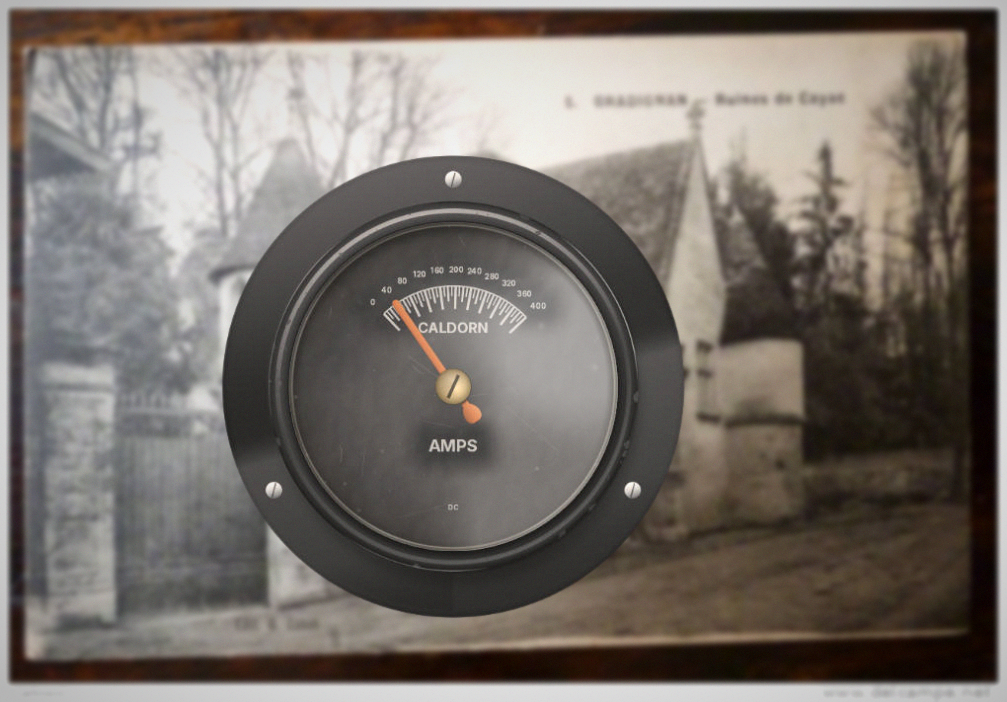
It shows 40 A
